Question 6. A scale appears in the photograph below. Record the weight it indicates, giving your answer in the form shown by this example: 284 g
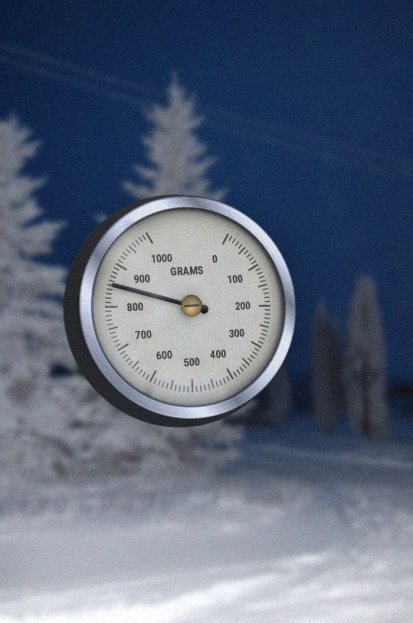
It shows 850 g
